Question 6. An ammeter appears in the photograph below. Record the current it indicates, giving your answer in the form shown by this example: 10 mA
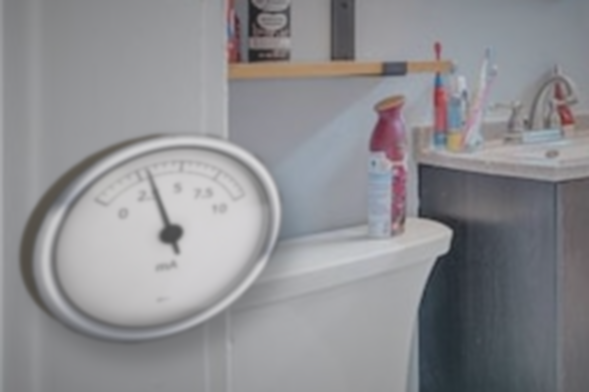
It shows 3 mA
